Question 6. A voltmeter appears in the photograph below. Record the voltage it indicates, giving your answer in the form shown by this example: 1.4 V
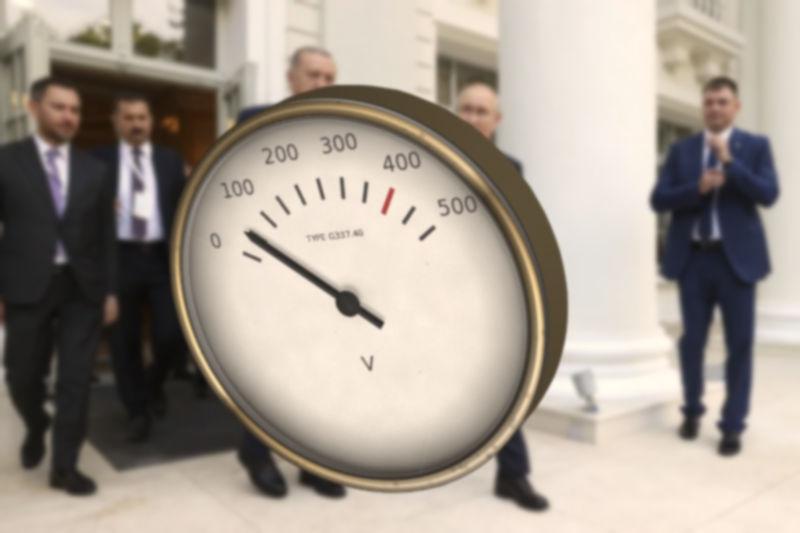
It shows 50 V
